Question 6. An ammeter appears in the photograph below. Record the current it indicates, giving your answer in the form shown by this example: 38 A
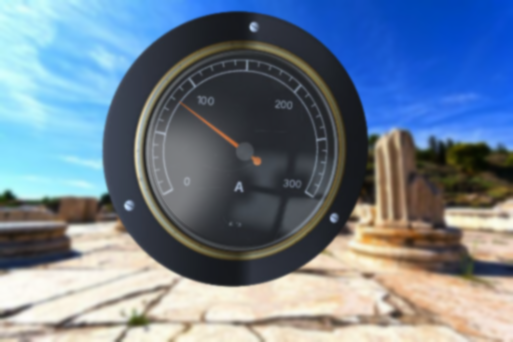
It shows 80 A
